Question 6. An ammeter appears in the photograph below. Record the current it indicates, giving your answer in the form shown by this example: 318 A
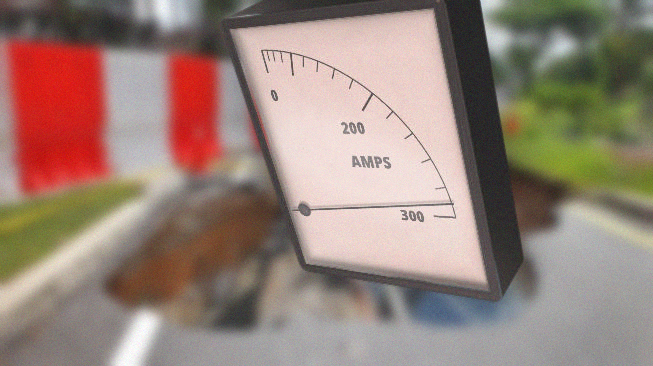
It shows 290 A
